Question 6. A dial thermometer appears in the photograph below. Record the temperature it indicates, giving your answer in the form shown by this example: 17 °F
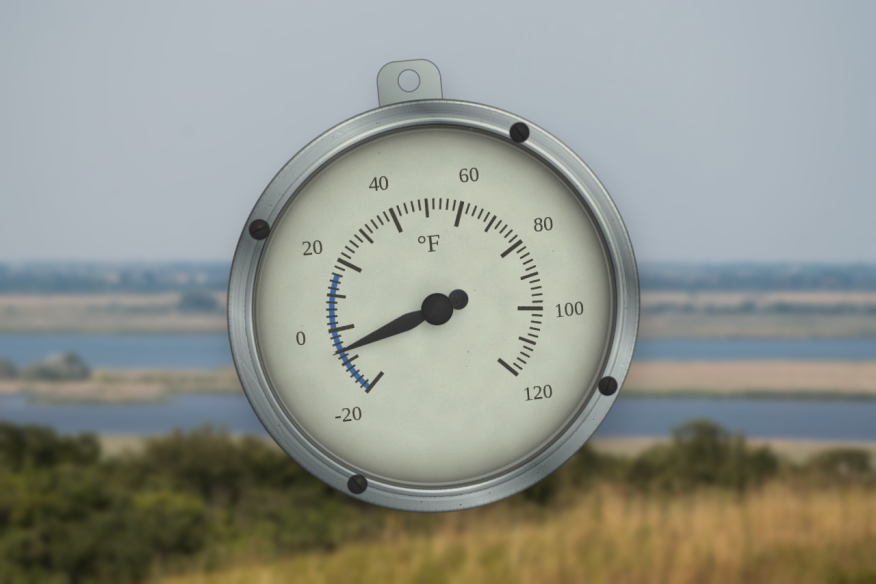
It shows -6 °F
